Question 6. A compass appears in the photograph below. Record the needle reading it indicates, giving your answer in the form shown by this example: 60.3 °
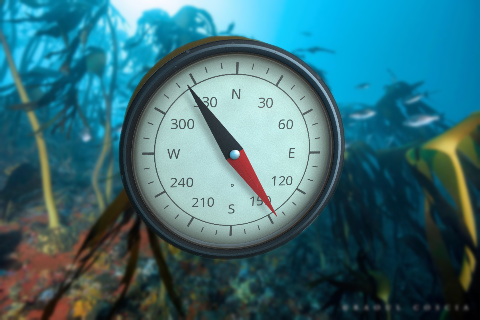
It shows 145 °
